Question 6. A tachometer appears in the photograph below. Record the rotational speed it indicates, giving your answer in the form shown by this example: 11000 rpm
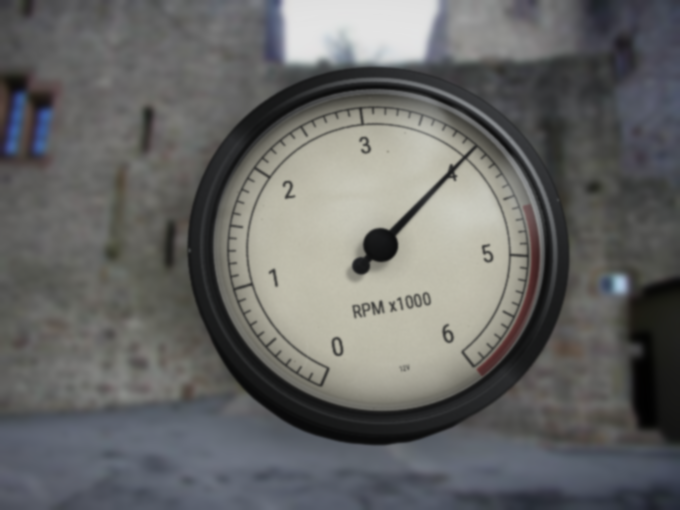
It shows 4000 rpm
